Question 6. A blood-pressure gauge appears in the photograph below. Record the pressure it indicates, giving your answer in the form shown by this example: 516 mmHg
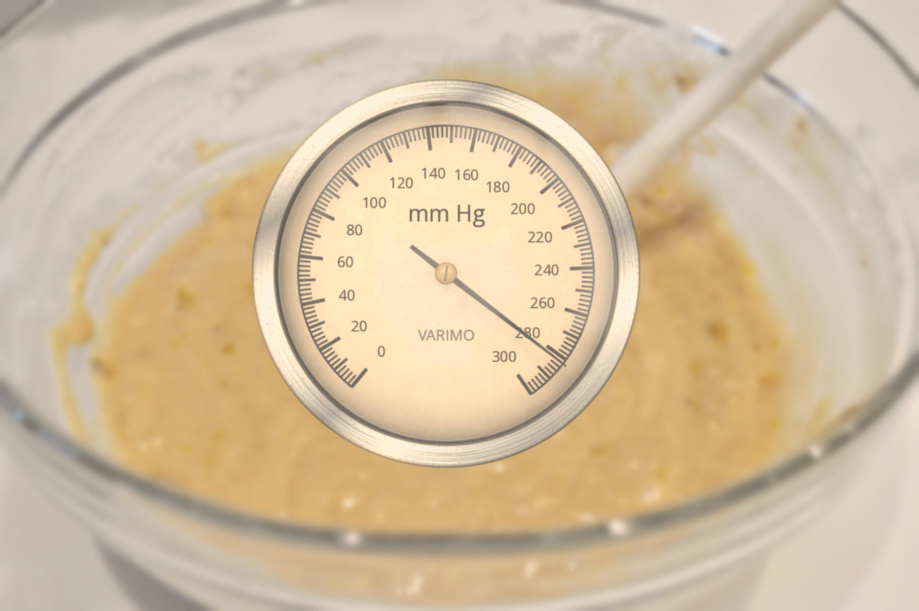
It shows 282 mmHg
